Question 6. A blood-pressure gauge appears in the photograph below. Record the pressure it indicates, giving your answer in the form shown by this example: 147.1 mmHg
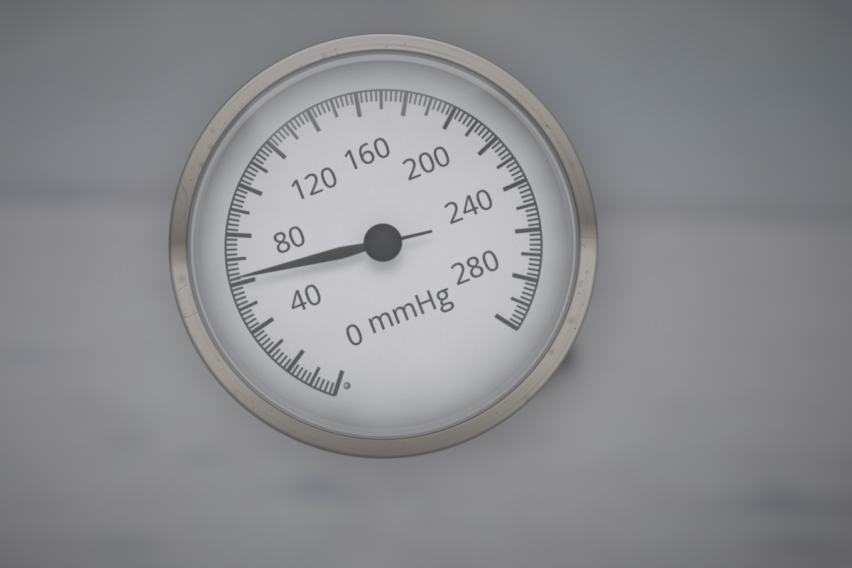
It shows 62 mmHg
